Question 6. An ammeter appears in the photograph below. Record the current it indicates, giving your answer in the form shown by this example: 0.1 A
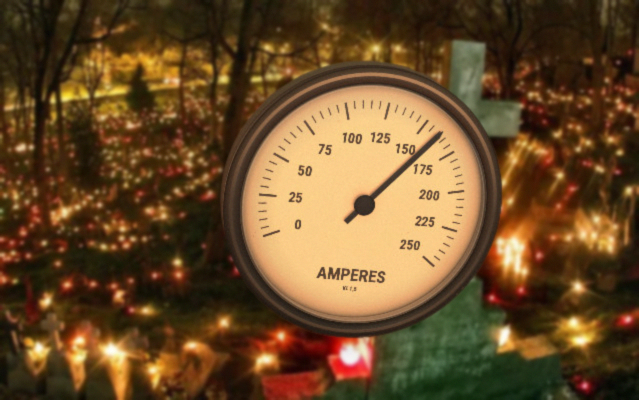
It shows 160 A
